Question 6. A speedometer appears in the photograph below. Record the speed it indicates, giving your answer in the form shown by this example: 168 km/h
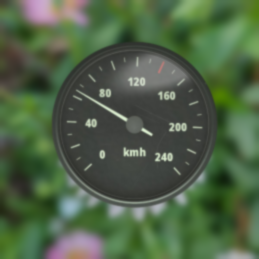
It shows 65 km/h
